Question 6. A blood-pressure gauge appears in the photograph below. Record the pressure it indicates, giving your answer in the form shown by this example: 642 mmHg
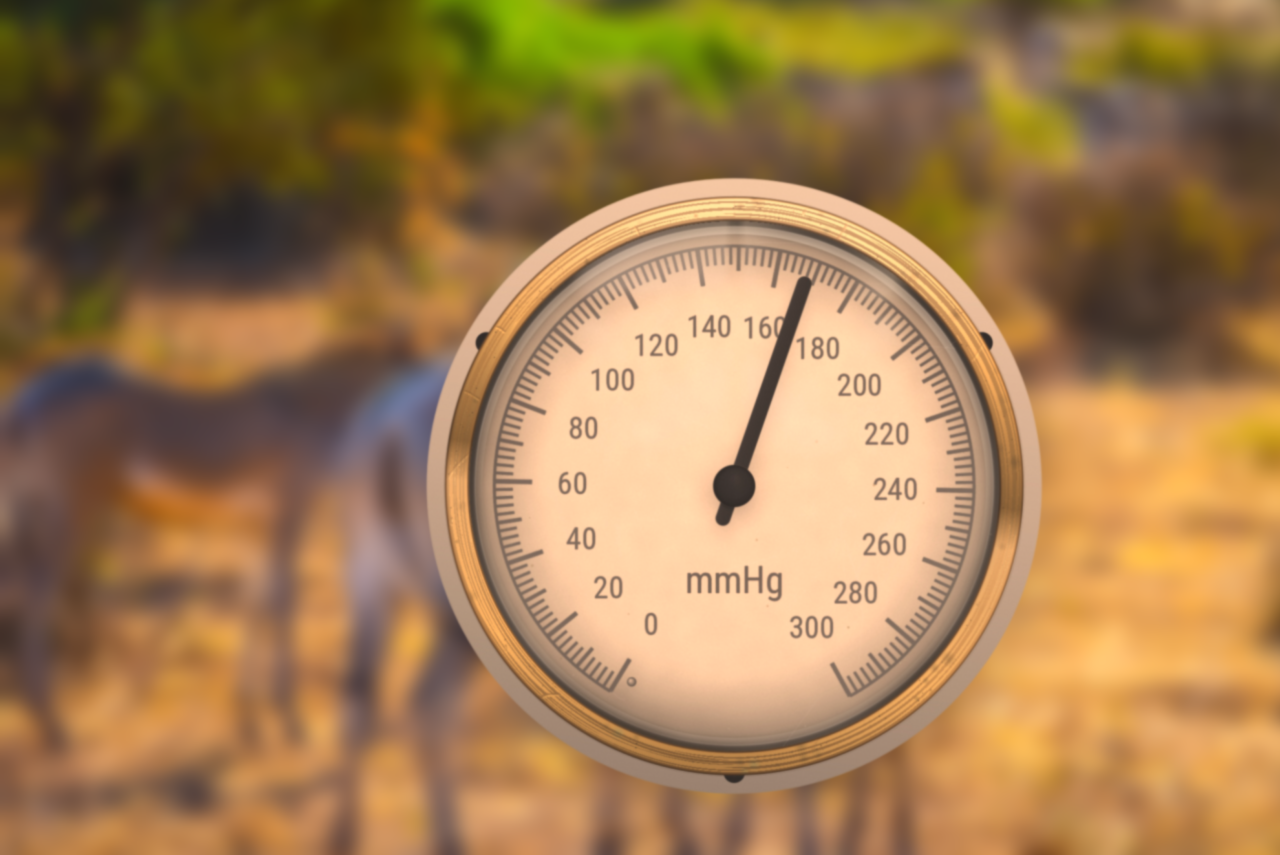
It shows 168 mmHg
